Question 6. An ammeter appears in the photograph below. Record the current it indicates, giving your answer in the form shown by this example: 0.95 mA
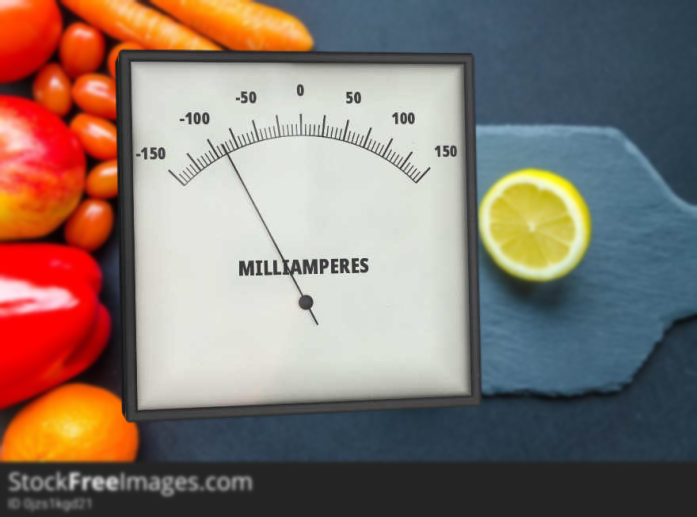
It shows -90 mA
